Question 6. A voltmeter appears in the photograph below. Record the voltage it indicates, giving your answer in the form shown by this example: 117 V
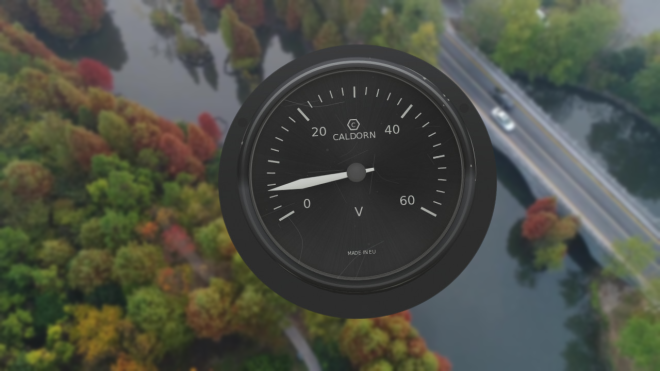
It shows 5 V
